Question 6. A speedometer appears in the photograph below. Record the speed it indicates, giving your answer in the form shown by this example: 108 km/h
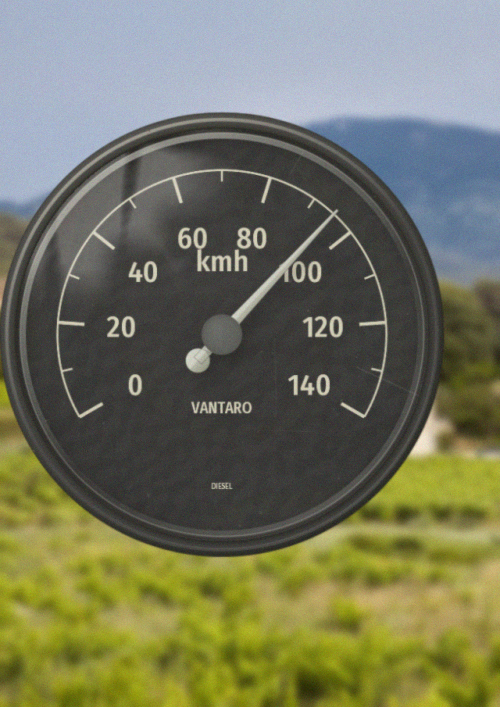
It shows 95 km/h
